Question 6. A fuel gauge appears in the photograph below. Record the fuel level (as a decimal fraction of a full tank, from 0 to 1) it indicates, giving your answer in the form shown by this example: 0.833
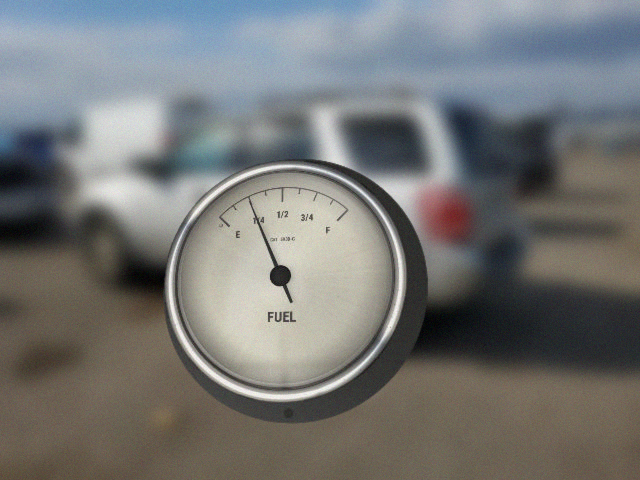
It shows 0.25
